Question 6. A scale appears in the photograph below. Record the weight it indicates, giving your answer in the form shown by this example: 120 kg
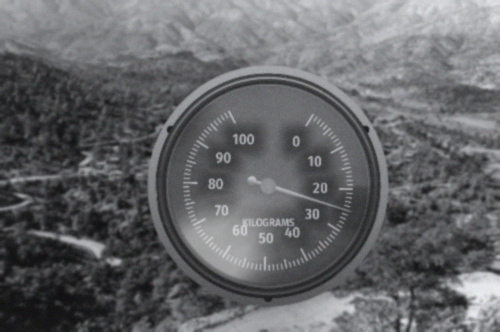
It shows 25 kg
